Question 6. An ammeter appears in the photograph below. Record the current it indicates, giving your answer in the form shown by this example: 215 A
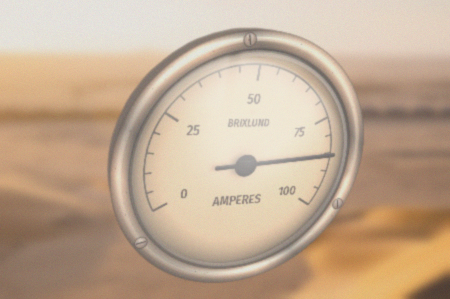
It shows 85 A
